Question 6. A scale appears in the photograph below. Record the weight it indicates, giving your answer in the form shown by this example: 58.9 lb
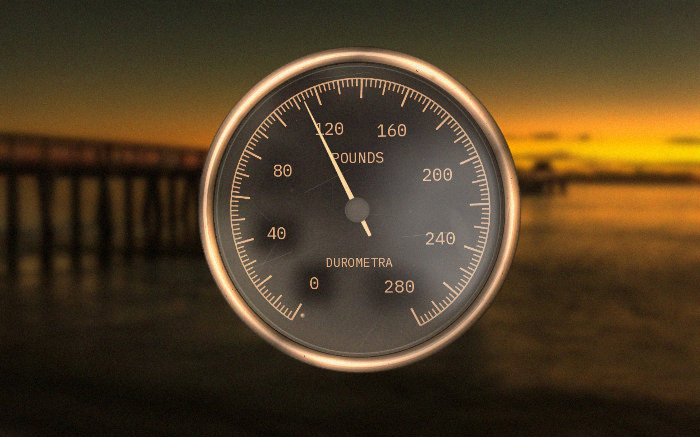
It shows 114 lb
